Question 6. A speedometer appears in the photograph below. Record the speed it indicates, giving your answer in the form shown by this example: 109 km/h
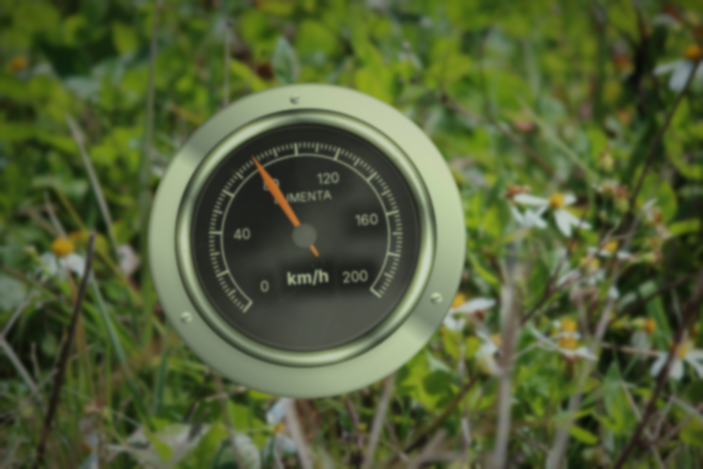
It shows 80 km/h
